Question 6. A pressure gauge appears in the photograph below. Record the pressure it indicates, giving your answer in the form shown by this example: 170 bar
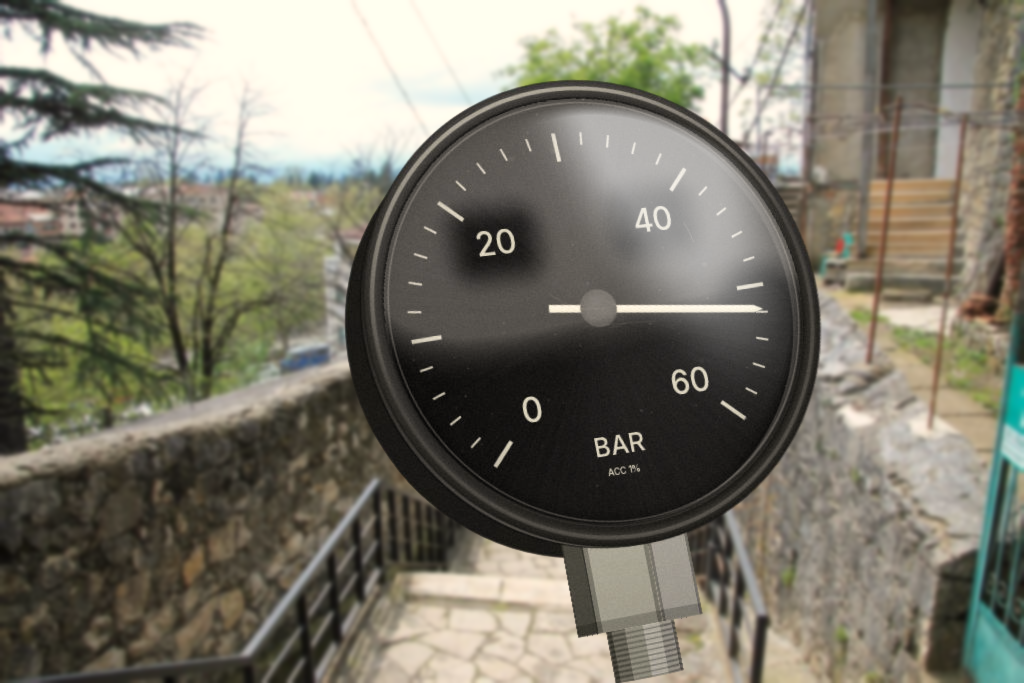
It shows 52 bar
